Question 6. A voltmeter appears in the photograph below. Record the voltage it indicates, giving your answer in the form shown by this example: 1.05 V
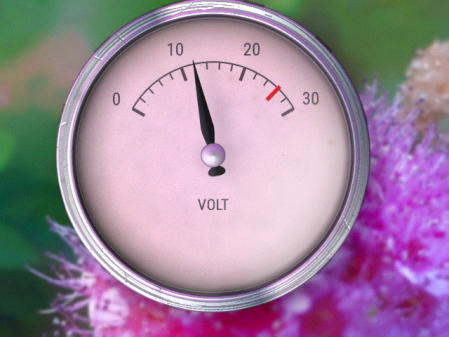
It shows 12 V
